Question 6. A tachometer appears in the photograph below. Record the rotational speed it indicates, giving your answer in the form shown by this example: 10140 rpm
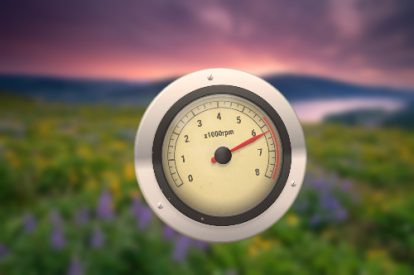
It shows 6250 rpm
